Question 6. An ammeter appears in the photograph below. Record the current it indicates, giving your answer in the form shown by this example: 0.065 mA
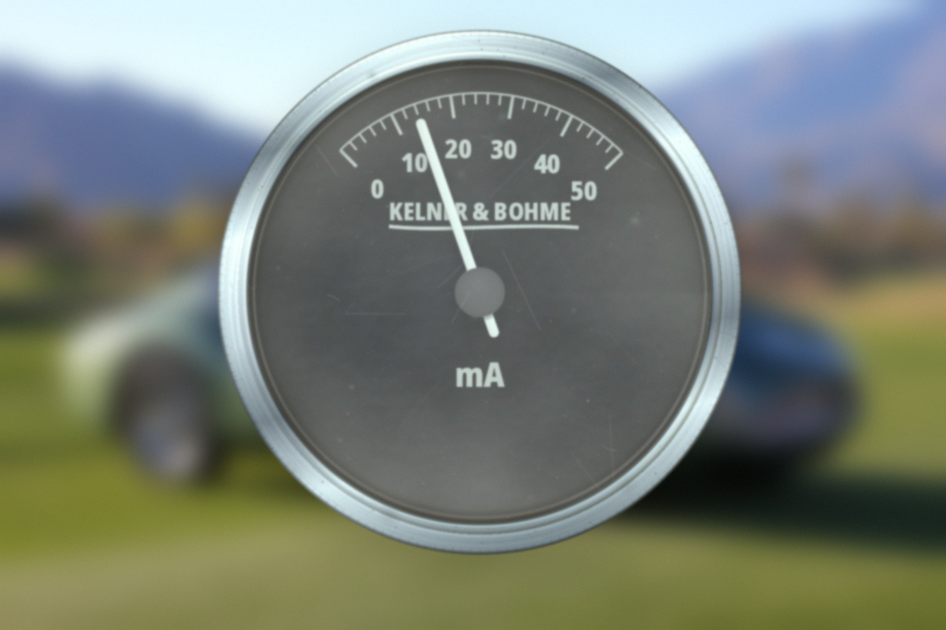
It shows 14 mA
